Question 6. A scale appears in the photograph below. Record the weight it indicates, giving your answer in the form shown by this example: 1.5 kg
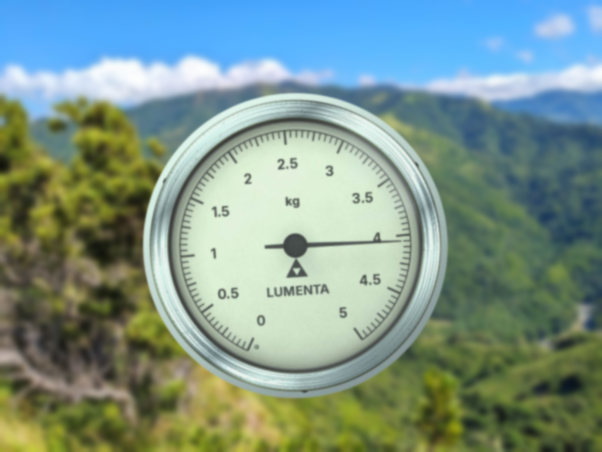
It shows 4.05 kg
